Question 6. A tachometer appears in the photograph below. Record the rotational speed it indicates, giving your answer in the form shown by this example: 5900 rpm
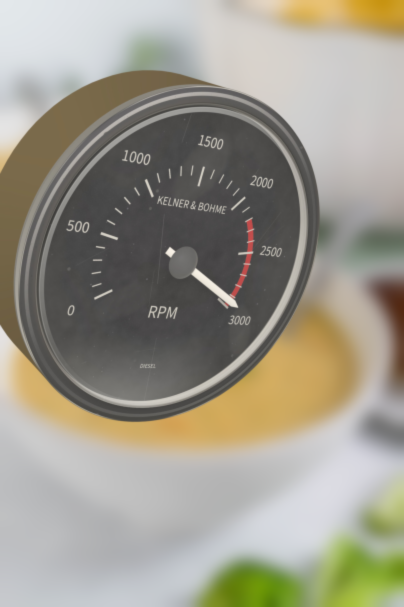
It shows 2950 rpm
